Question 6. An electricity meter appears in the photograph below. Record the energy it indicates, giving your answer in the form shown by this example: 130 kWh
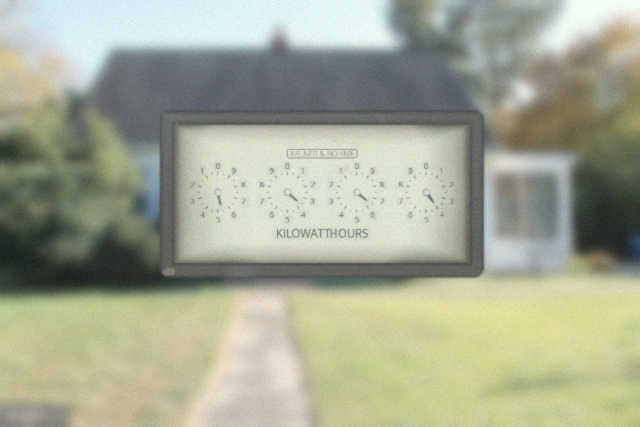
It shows 5364 kWh
